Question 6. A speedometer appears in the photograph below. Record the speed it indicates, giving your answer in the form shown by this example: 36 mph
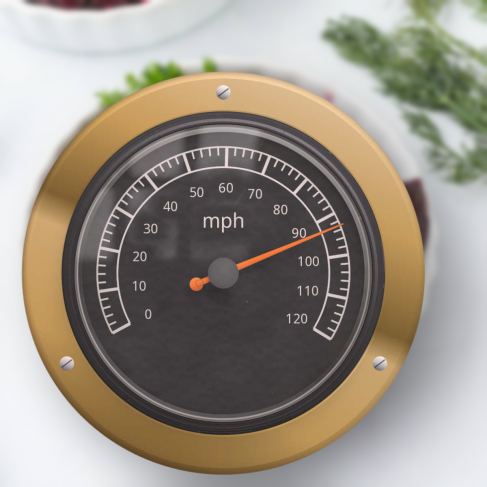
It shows 93 mph
